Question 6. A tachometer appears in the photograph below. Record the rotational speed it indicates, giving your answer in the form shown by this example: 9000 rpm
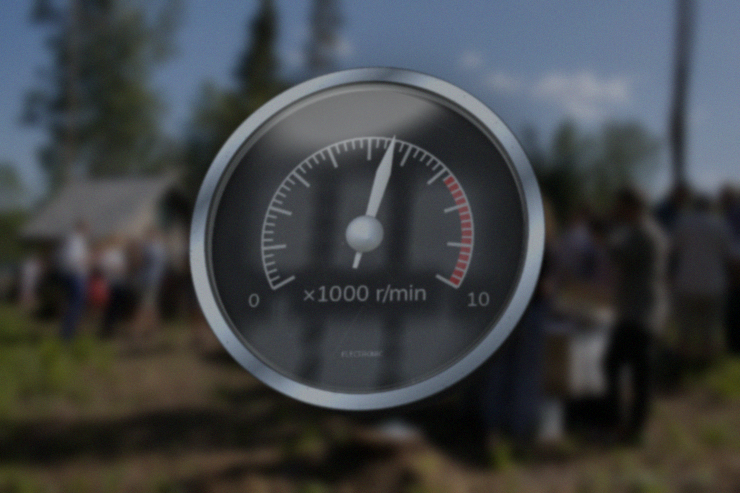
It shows 5600 rpm
